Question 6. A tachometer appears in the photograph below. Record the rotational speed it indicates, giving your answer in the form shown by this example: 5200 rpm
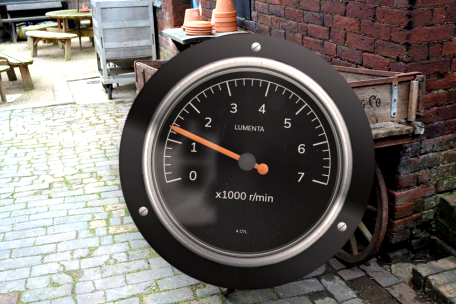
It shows 1300 rpm
